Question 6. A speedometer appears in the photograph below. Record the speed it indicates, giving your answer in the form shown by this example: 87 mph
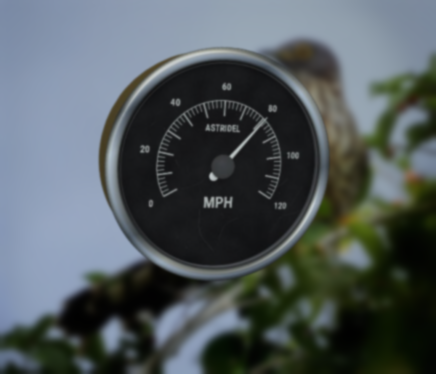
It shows 80 mph
